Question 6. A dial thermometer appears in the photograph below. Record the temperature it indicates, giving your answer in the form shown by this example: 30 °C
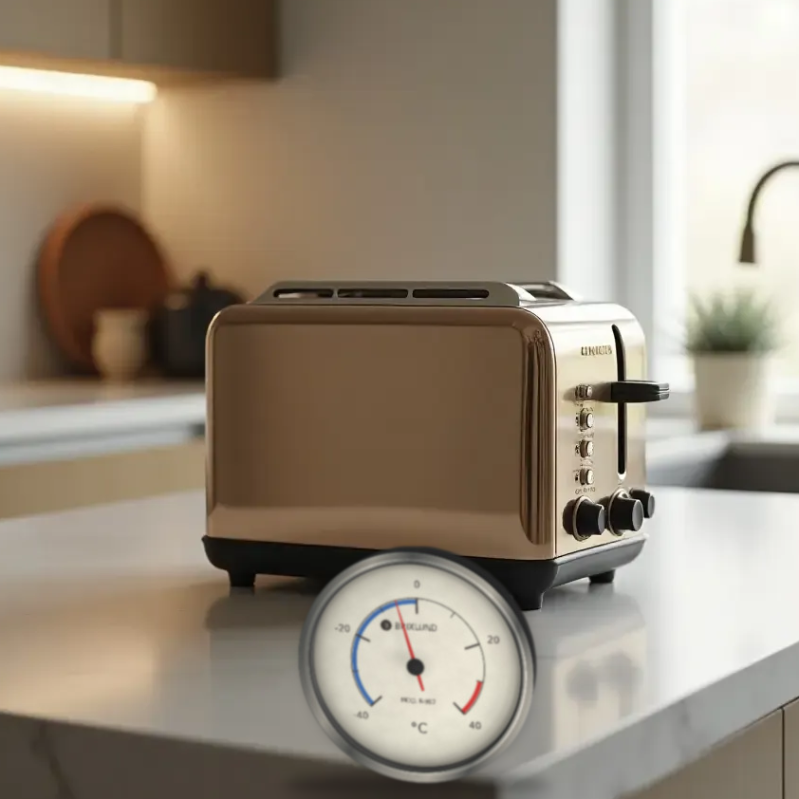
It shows -5 °C
